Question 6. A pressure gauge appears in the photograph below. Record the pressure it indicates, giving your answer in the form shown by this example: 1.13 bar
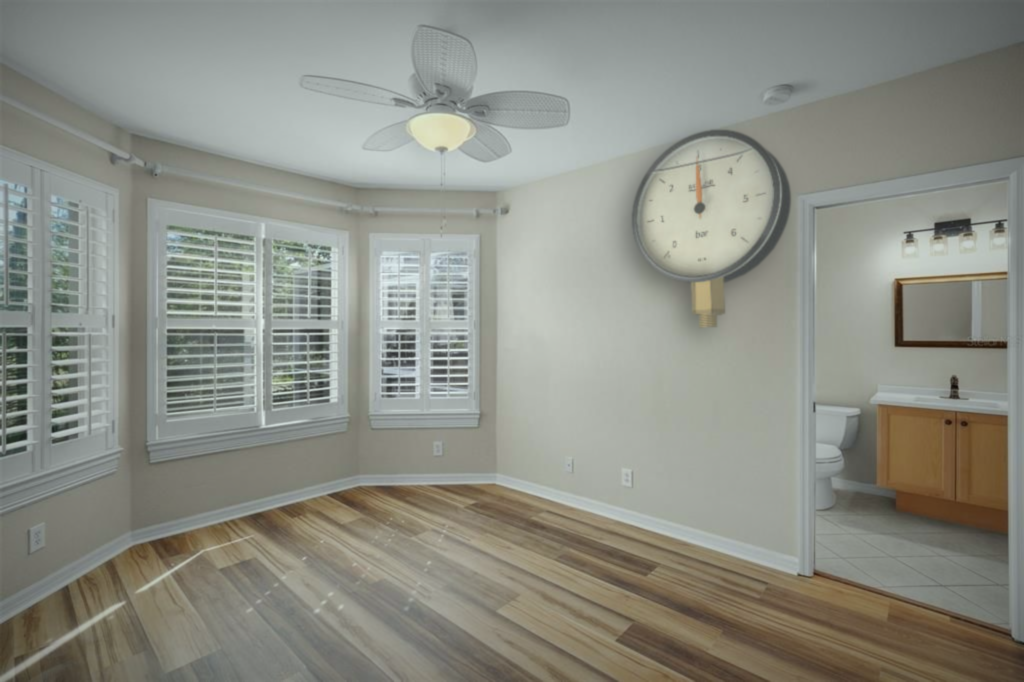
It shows 3 bar
